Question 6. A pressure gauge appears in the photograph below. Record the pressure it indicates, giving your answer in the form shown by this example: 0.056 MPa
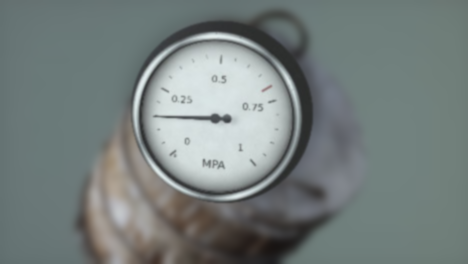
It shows 0.15 MPa
